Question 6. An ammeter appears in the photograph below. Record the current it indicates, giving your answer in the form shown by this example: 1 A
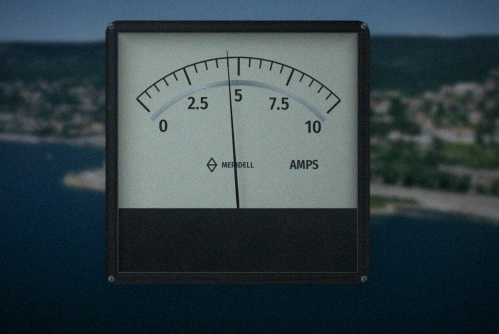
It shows 4.5 A
